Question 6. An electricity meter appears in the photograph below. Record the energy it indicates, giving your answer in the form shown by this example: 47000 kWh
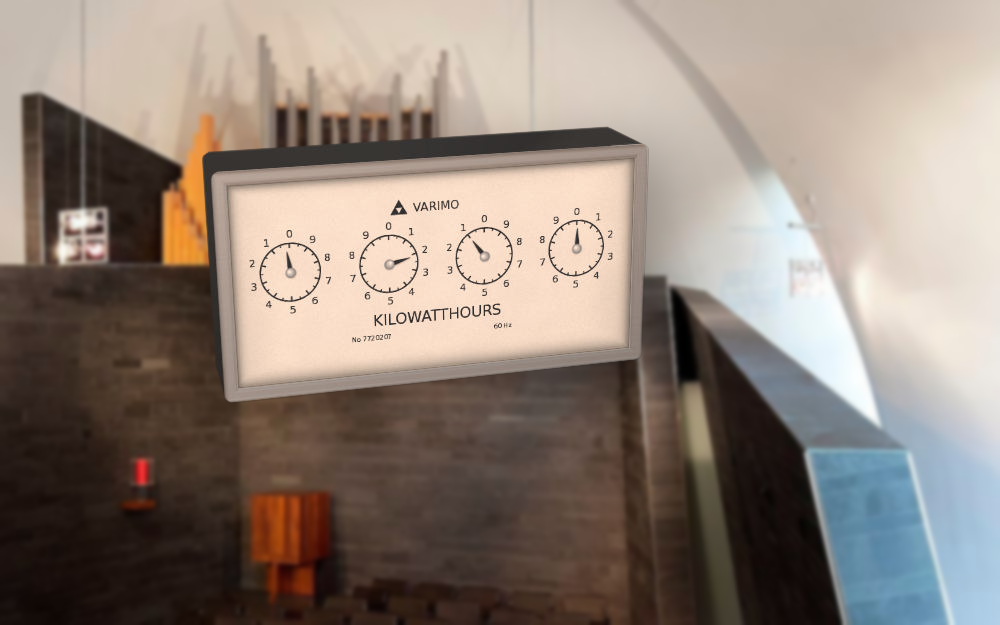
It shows 210 kWh
